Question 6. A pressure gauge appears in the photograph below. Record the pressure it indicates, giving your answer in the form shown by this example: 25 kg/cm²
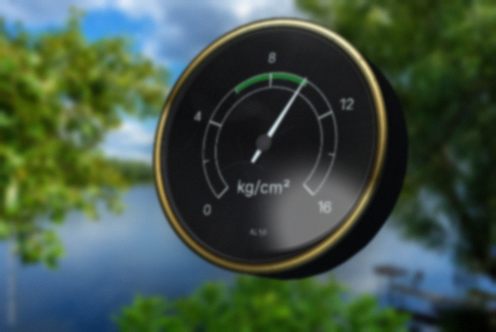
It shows 10 kg/cm²
